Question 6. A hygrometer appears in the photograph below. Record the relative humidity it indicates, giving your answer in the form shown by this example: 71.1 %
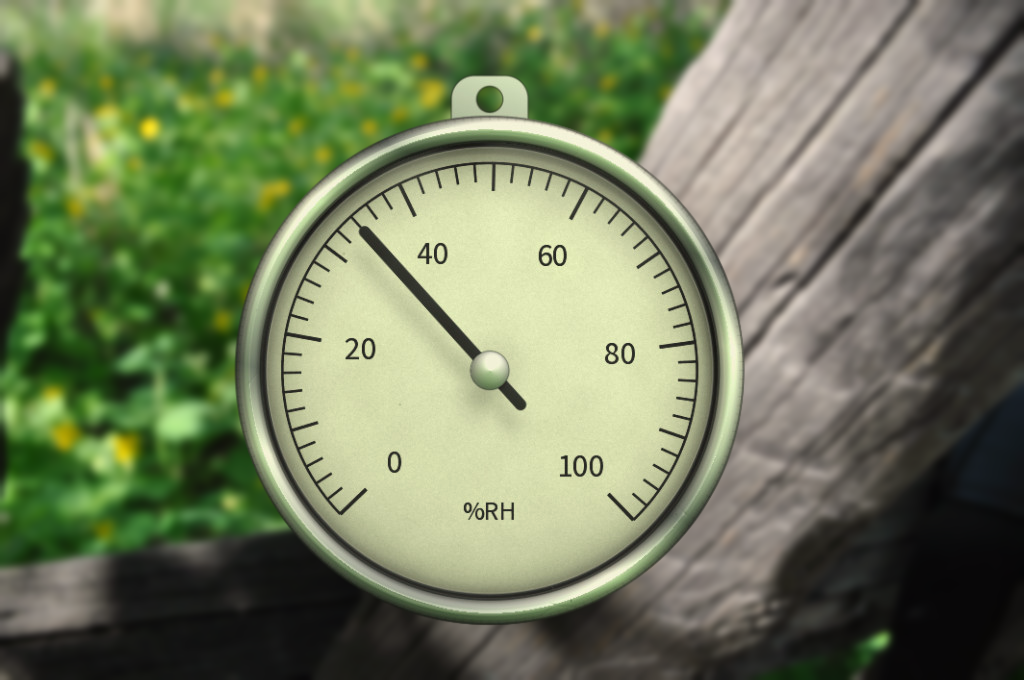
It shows 34 %
